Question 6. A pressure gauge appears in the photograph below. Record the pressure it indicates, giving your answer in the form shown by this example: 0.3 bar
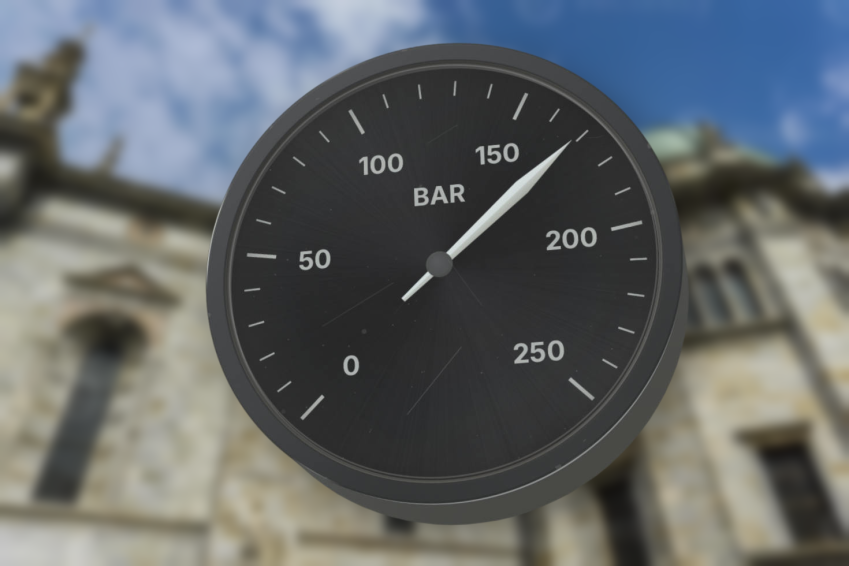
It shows 170 bar
